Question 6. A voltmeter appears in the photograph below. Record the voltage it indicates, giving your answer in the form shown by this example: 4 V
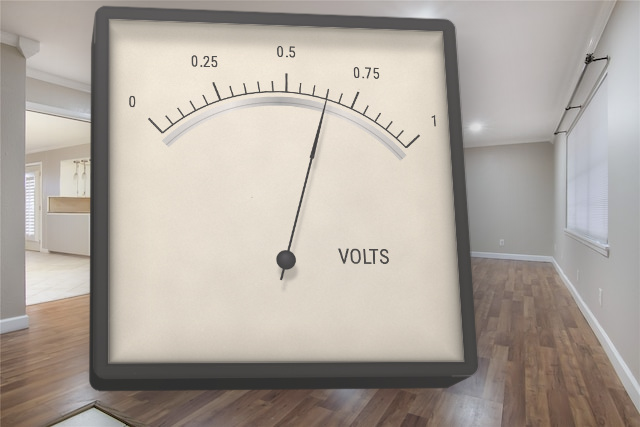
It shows 0.65 V
